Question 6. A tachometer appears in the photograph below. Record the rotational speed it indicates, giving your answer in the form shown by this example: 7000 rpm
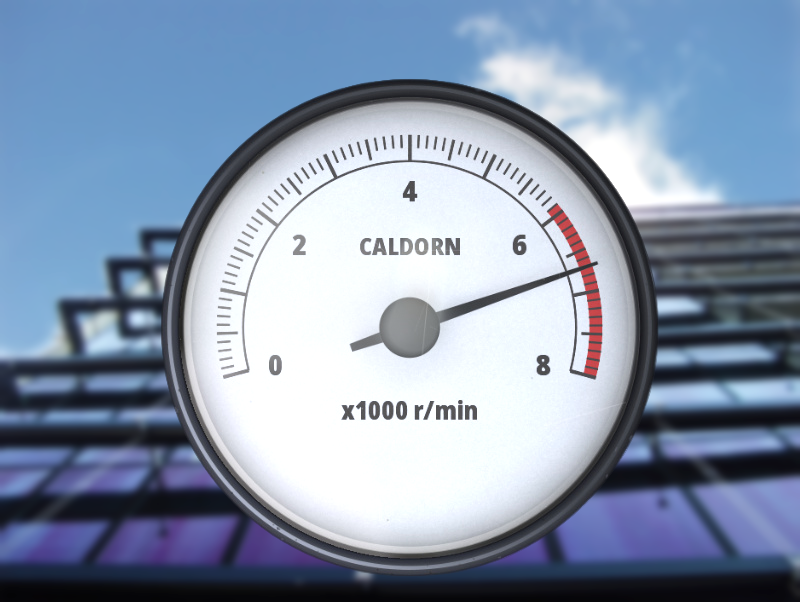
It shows 6700 rpm
